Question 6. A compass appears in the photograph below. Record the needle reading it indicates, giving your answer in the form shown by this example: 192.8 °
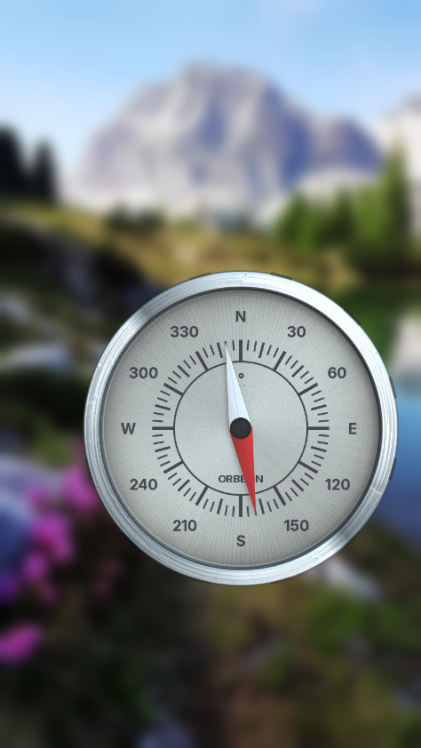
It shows 170 °
